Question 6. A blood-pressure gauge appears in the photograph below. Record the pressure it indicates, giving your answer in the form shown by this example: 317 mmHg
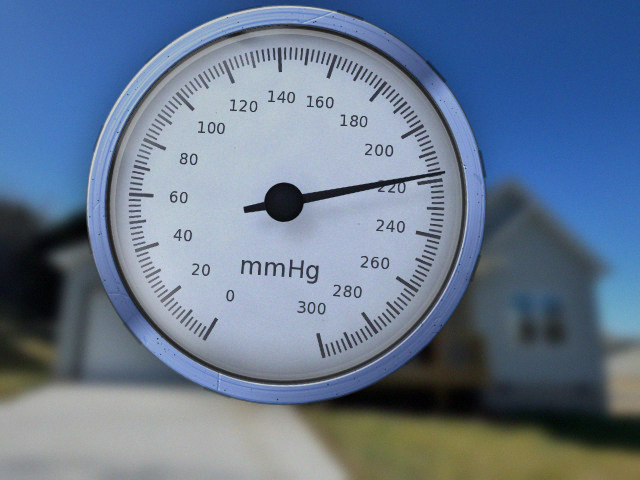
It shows 218 mmHg
